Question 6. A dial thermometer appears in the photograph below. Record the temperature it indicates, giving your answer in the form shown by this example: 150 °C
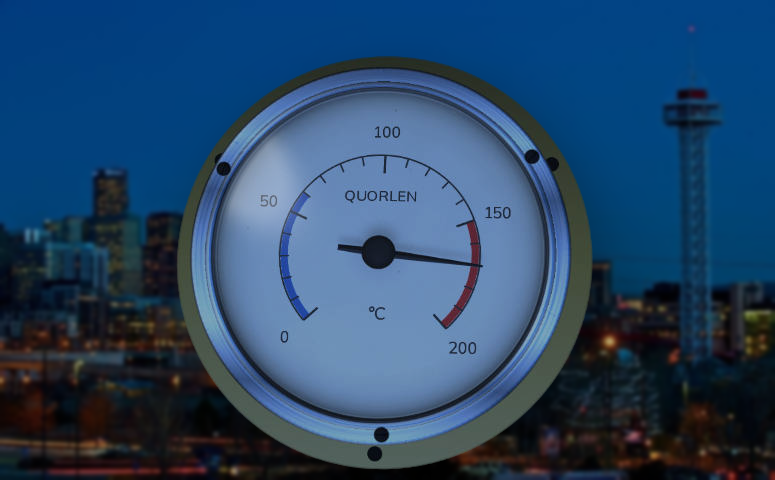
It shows 170 °C
